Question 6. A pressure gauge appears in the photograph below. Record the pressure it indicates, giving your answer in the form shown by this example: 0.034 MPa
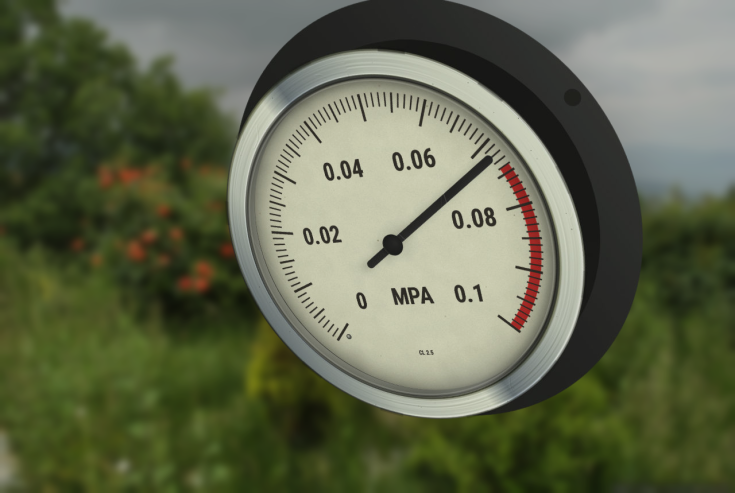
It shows 0.072 MPa
